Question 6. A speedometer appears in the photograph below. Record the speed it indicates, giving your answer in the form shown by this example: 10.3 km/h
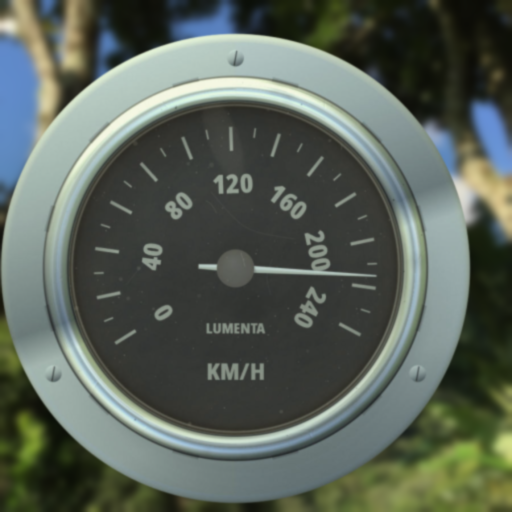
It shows 215 km/h
